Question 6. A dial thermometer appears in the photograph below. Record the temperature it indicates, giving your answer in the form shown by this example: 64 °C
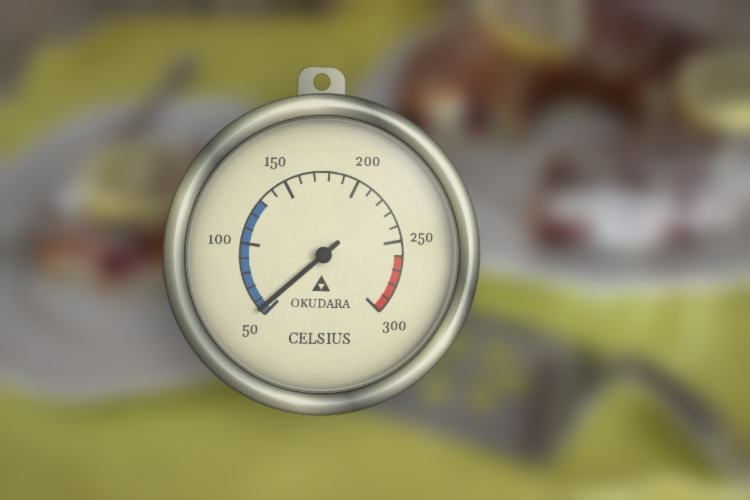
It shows 55 °C
